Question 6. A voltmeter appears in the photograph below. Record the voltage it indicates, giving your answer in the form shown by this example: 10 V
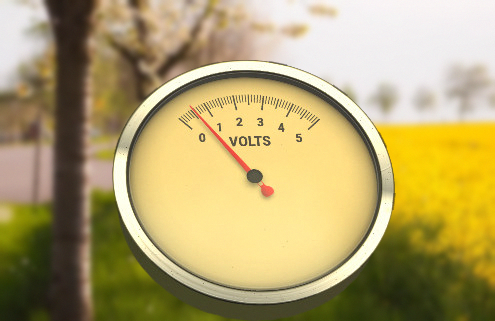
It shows 0.5 V
